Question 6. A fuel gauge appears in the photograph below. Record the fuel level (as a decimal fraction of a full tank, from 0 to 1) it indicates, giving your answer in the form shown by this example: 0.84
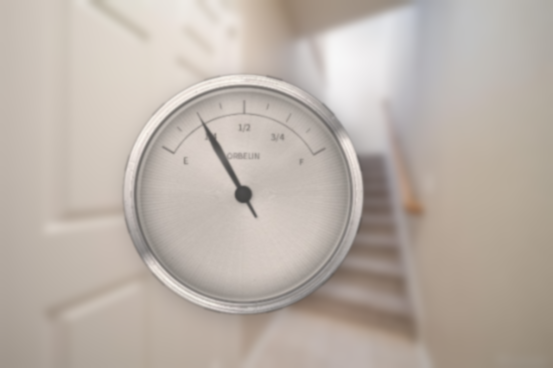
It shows 0.25
